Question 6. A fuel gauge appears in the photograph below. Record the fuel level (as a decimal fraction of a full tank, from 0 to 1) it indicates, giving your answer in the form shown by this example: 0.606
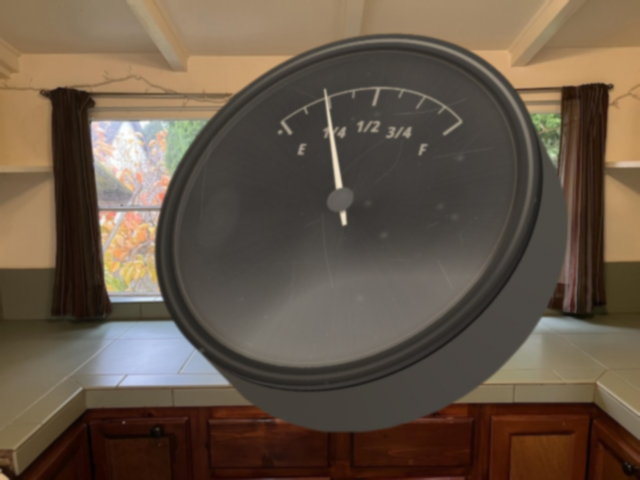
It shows 0.25
